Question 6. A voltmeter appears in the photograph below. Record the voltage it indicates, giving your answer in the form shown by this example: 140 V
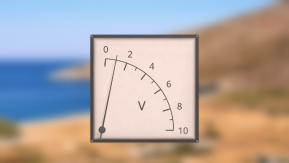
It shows 1 V
